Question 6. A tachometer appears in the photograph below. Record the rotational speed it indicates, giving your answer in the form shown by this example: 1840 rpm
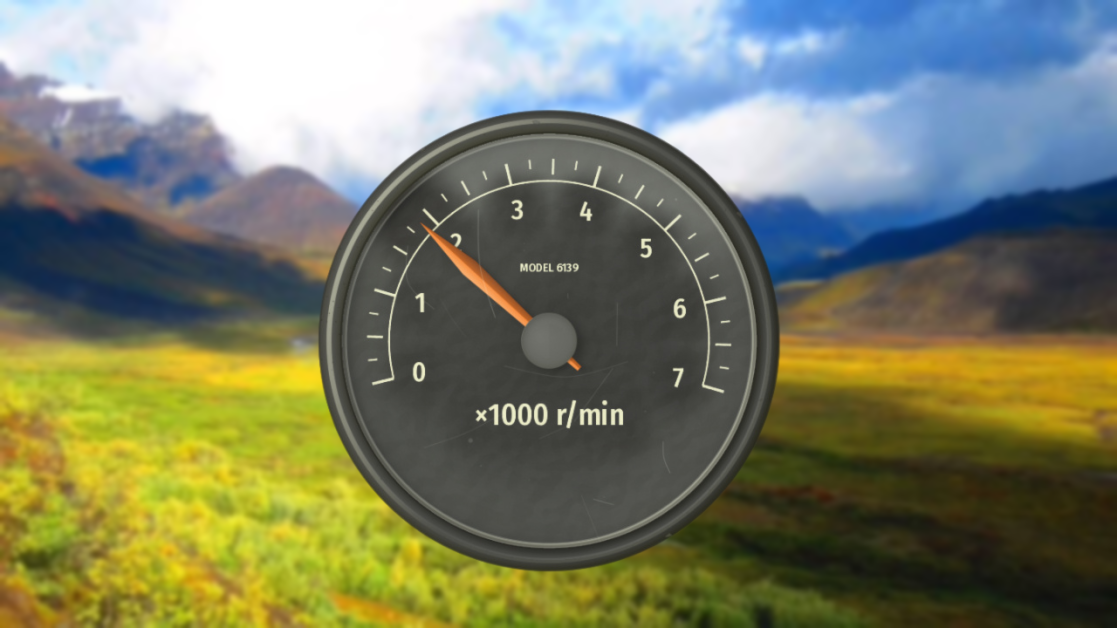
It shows 1875 rpm
